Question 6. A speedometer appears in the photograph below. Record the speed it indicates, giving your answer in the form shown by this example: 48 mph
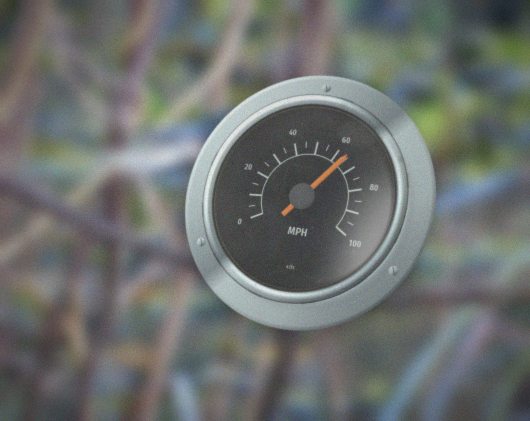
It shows 65 mph
